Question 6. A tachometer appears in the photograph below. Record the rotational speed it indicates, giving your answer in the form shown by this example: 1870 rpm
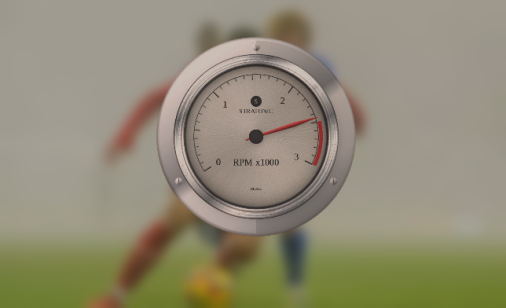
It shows 2450 rpm
